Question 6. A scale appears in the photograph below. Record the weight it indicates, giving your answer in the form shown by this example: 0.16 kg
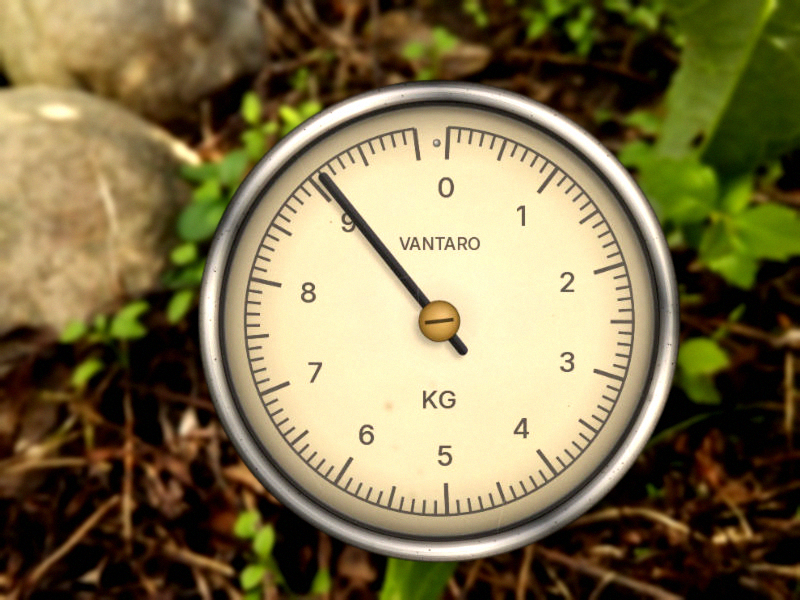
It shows 9.1 kg
